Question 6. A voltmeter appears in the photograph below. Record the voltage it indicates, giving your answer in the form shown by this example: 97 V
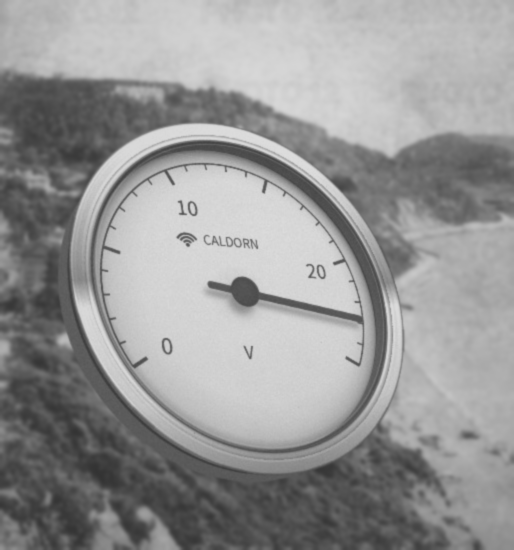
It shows 23 V
